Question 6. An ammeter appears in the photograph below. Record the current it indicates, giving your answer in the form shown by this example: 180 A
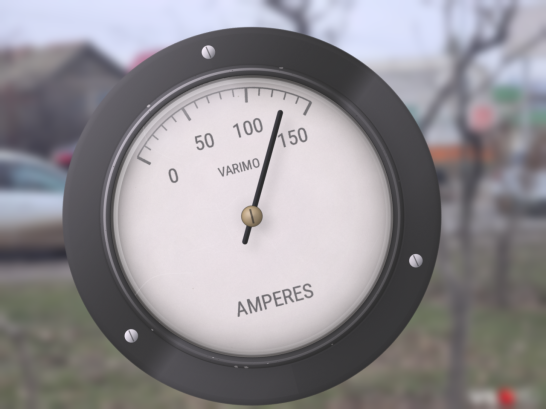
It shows 130 A
